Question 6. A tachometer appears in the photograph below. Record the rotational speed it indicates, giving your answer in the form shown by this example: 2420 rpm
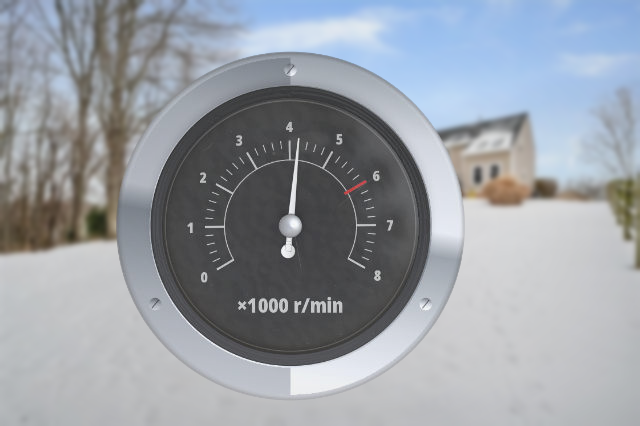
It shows 4200 rpm
